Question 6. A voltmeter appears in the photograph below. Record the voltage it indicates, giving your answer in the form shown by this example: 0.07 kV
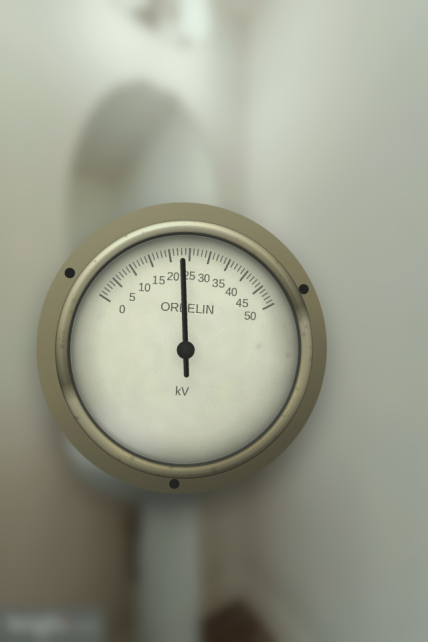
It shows 23 kV
